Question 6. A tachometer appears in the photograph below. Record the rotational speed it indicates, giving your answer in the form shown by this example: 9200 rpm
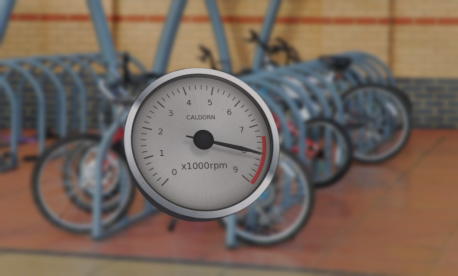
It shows 8000 rpm
